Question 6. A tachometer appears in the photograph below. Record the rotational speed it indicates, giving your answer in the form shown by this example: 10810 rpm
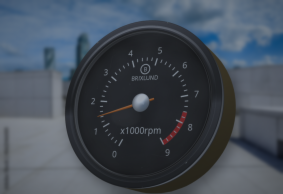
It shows 1400 rpm
